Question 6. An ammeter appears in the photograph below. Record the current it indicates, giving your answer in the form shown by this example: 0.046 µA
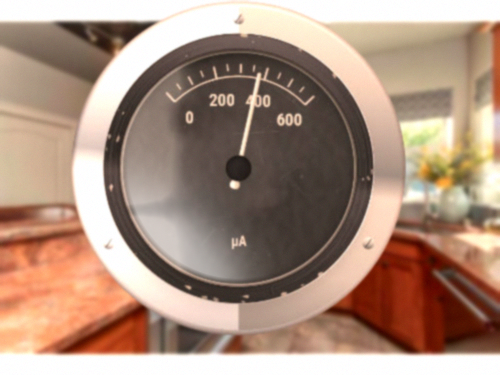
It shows 375 µA
